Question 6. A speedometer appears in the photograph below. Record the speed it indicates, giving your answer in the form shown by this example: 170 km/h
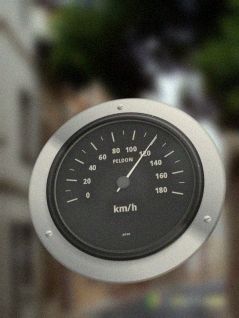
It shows 120 km/h
